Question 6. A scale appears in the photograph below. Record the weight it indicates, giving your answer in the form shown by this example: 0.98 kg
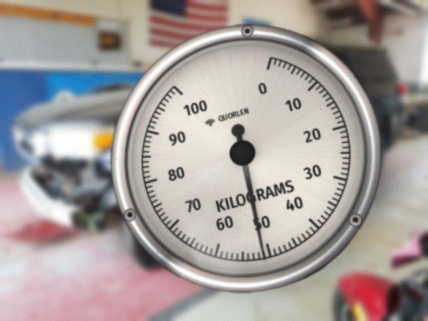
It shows 51 kg
